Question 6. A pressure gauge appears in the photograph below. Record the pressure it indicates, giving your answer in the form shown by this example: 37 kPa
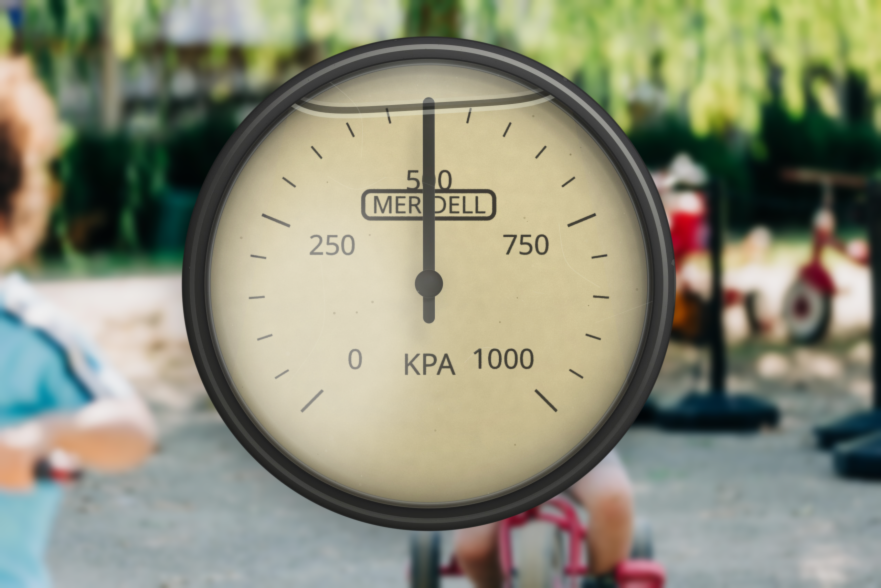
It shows 500 kPa
